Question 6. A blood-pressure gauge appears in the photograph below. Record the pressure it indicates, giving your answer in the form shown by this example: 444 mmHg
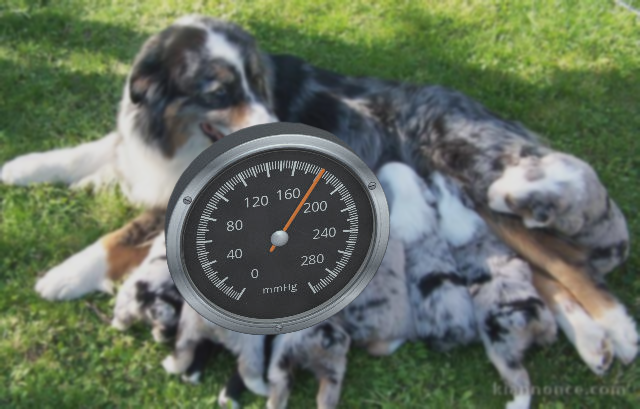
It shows 180 mmHg
